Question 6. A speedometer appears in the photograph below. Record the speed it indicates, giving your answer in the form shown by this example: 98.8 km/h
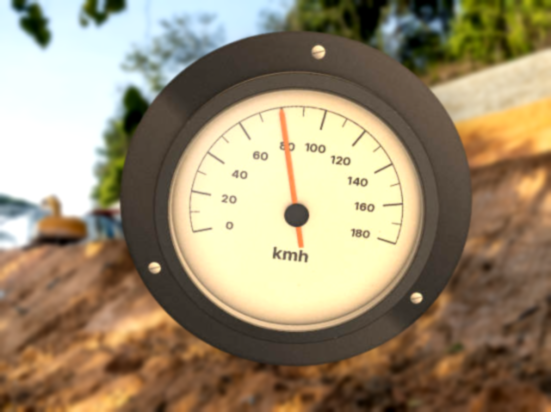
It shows 80 km/h
